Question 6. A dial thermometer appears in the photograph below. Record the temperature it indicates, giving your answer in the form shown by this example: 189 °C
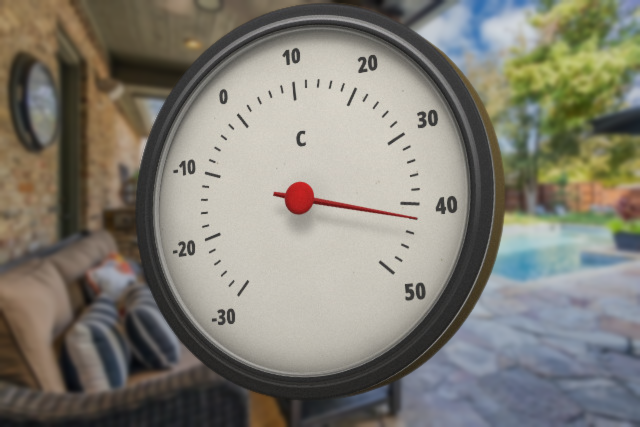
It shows 42 °C
